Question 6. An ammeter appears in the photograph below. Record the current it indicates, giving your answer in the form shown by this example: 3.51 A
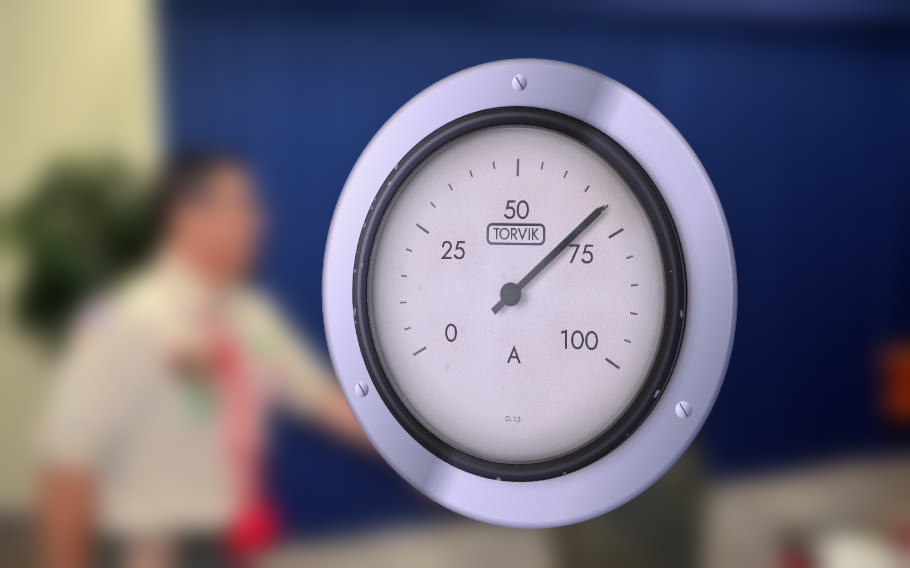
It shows 70 A
